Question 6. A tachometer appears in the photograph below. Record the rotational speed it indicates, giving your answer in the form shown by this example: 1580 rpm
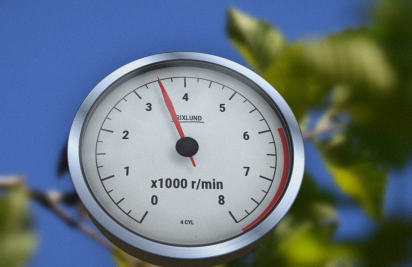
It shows 3500 rpm
